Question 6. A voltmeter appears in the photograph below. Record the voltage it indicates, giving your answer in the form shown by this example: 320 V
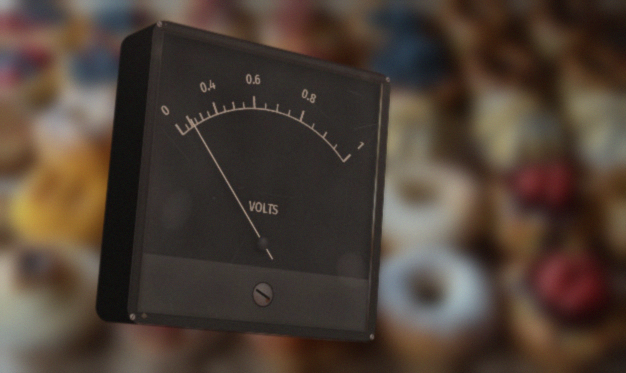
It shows 0.2 V
